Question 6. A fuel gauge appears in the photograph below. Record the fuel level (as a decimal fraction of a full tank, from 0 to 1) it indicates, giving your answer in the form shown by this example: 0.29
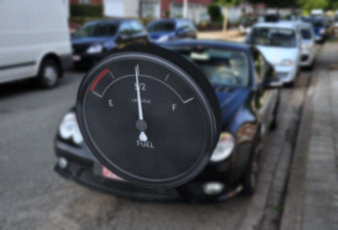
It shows 0.5
